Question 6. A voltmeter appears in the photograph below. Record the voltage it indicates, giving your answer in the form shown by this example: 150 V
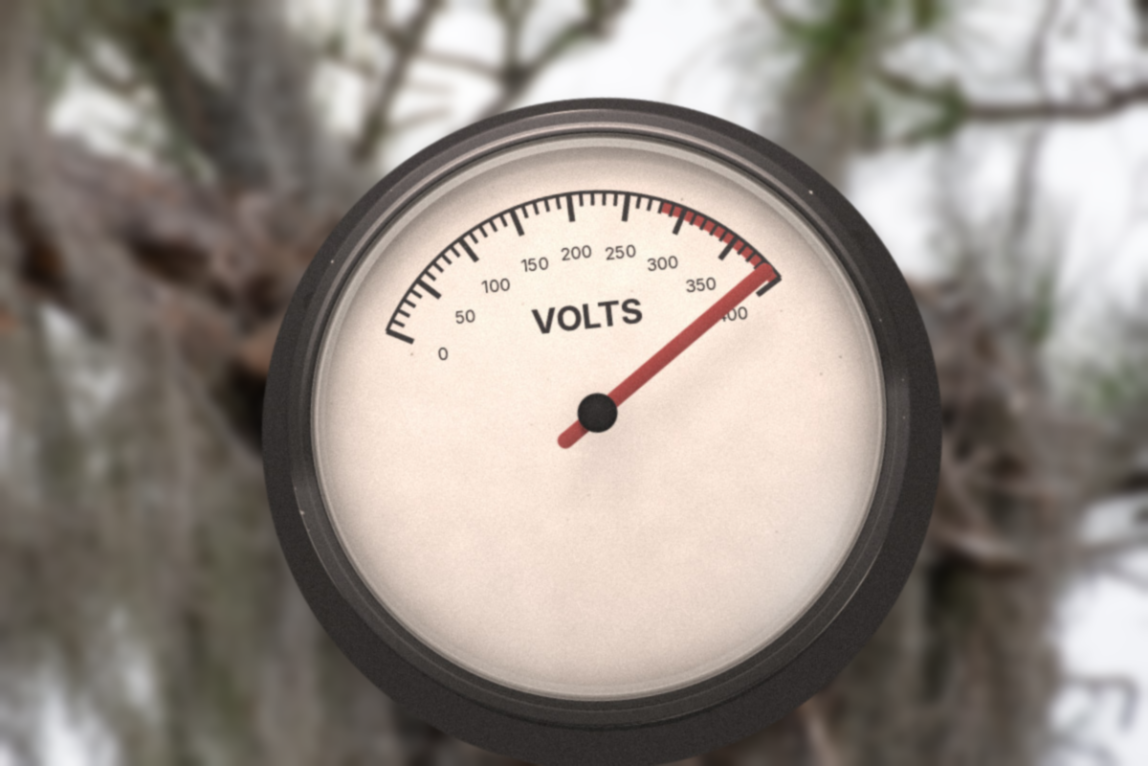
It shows 390 V
